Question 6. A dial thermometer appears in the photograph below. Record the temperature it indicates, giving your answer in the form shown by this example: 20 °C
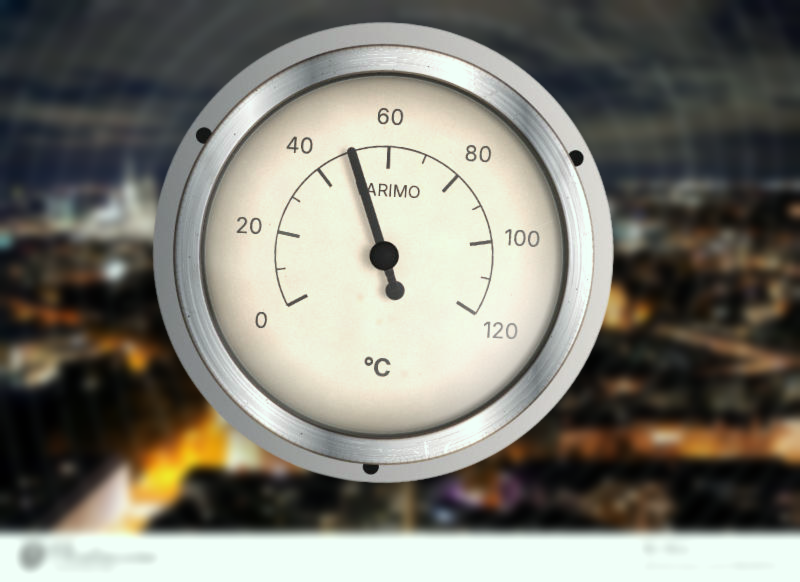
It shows 50 °C
